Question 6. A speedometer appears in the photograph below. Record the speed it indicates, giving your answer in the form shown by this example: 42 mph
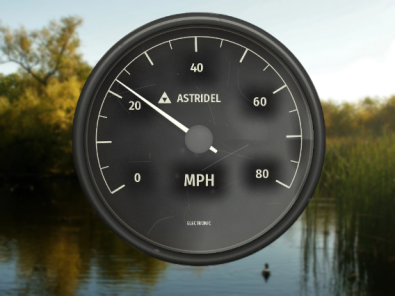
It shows 22.5 mph
